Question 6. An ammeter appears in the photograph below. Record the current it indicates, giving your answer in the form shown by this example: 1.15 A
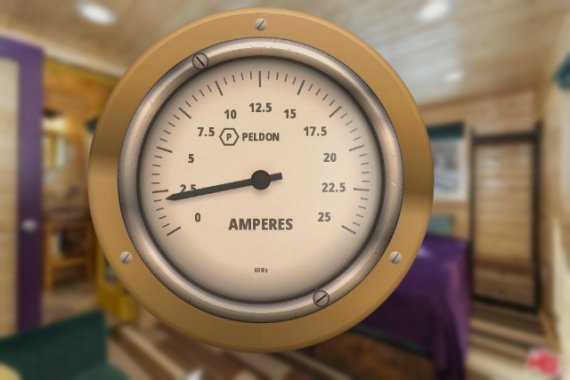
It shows 2 A
